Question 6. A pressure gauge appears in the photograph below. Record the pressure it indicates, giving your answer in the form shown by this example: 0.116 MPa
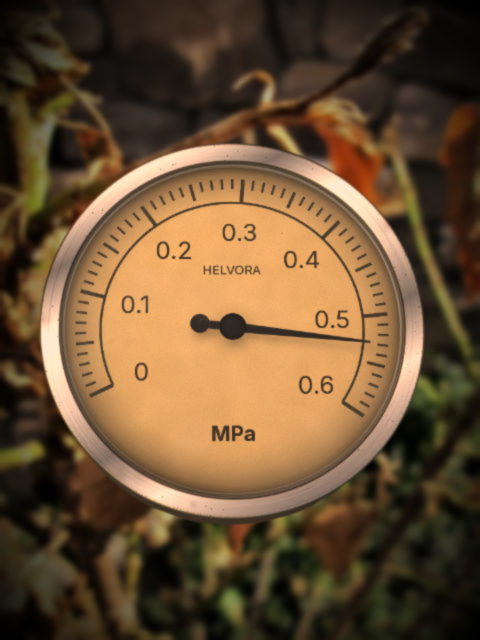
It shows 0.53 MPa
